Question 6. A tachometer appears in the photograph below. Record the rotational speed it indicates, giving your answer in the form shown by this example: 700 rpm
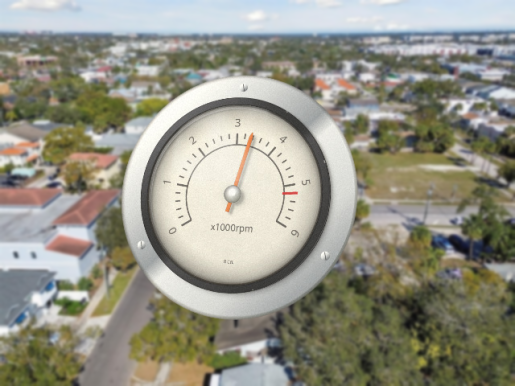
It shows 3400 rpm
